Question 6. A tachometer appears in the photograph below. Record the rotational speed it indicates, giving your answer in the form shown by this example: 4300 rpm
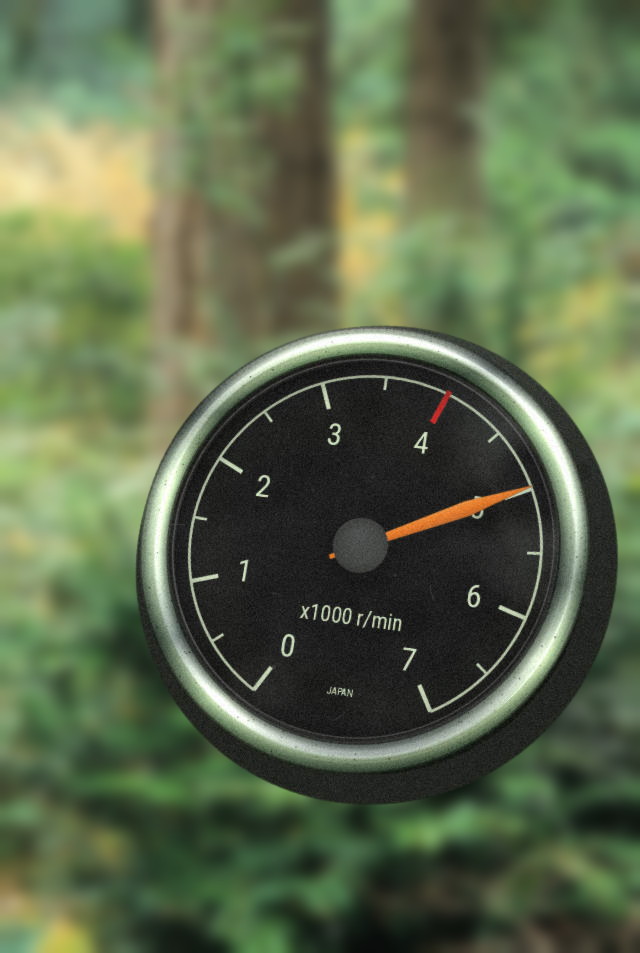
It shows 5000 rpm
